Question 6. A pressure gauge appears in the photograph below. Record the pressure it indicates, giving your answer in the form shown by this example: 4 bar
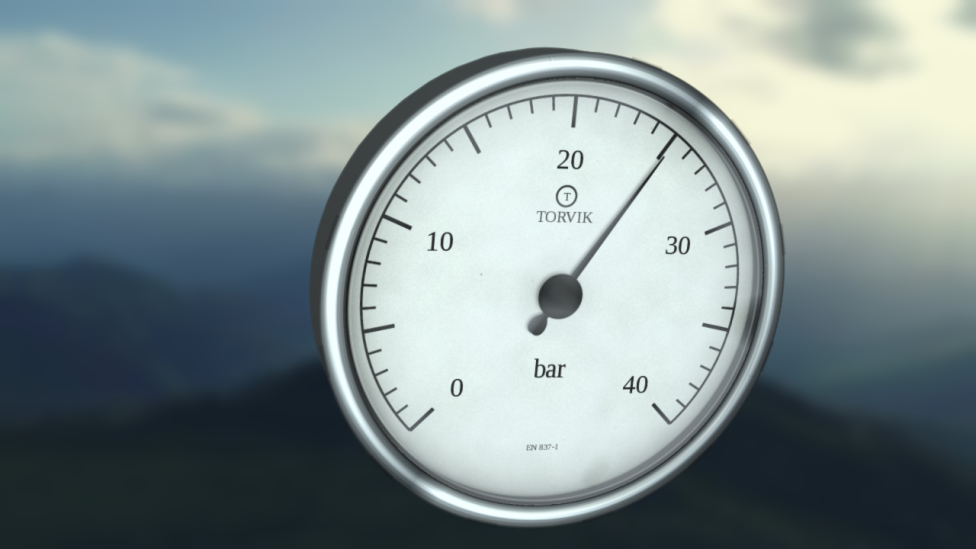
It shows 25 bar
